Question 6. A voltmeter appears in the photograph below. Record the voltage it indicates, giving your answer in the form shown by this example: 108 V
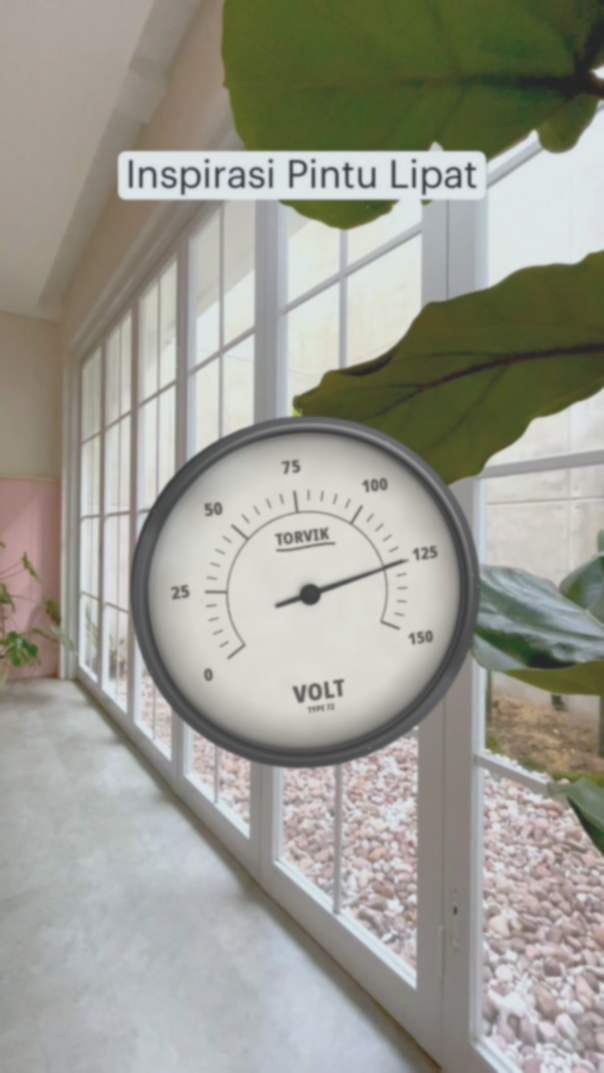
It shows 125 V
